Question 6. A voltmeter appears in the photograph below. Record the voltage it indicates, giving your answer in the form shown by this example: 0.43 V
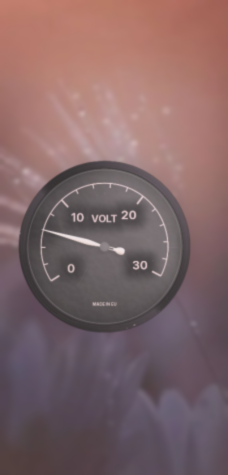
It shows 6 V
